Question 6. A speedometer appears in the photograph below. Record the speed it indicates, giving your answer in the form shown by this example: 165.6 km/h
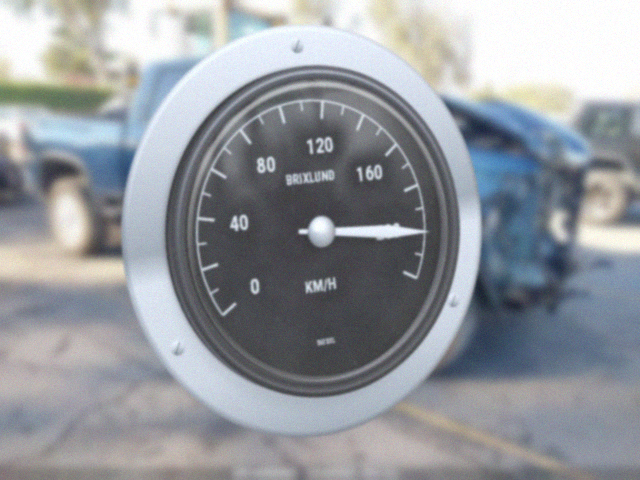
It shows 200 km/h
